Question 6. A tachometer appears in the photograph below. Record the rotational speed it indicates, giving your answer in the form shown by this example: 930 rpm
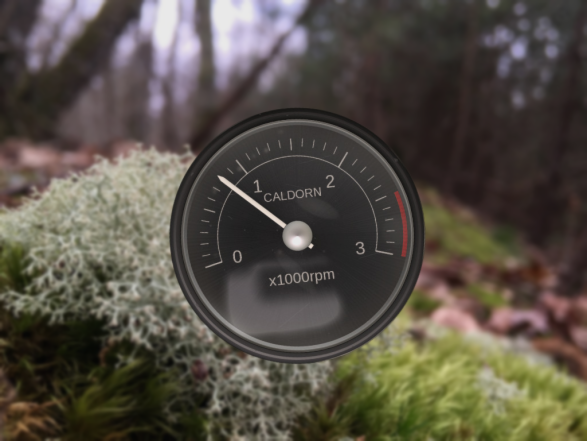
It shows 800 rpm
